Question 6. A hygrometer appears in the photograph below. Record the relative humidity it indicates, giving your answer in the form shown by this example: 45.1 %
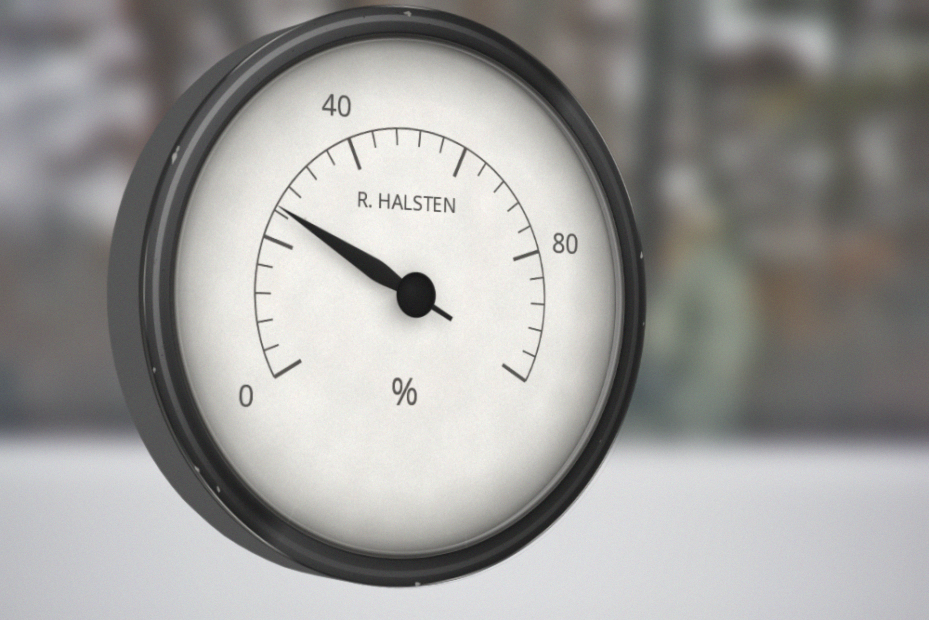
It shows 24 %
